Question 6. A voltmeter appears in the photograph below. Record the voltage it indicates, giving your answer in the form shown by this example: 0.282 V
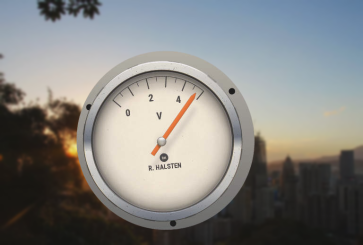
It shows 4.75 V
